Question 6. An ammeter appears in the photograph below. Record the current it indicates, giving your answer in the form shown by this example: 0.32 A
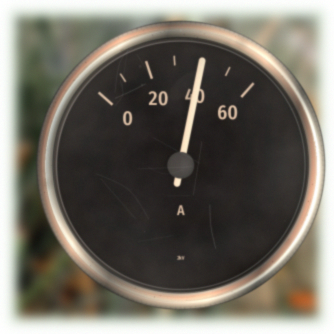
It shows 40 A
